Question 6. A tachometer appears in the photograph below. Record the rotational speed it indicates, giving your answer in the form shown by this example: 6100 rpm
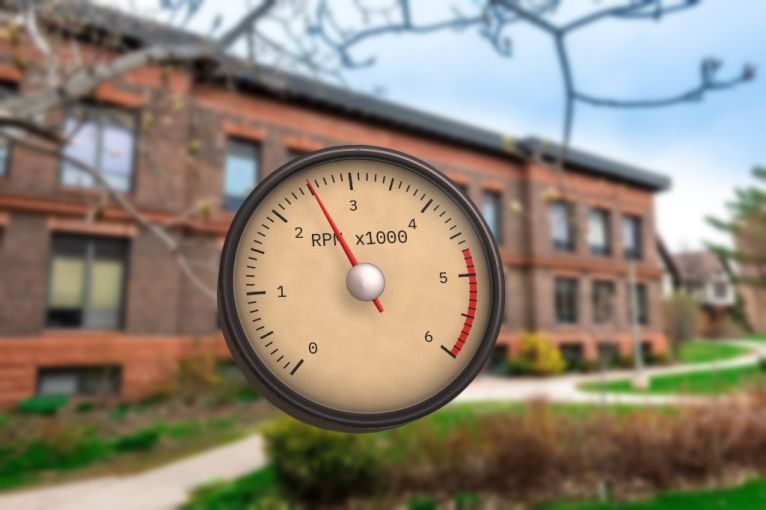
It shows 2500 rpm
